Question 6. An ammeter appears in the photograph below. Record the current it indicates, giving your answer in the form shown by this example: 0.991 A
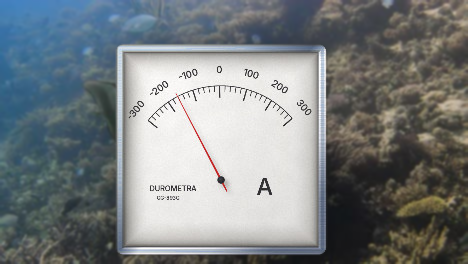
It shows -160 A
